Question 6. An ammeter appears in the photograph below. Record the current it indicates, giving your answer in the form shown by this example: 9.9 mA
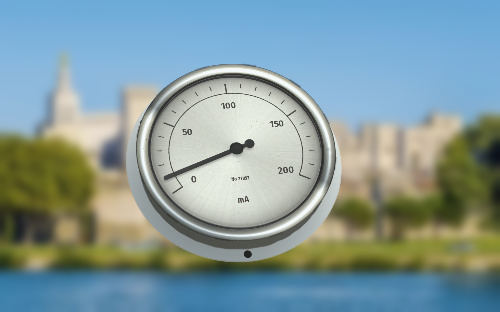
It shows 10 mA
